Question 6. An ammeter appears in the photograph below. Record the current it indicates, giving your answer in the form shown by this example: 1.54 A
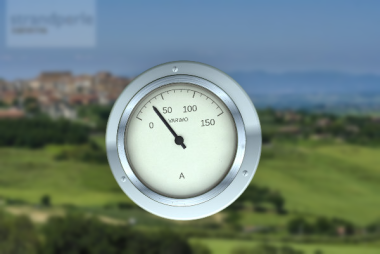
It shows 30 A
